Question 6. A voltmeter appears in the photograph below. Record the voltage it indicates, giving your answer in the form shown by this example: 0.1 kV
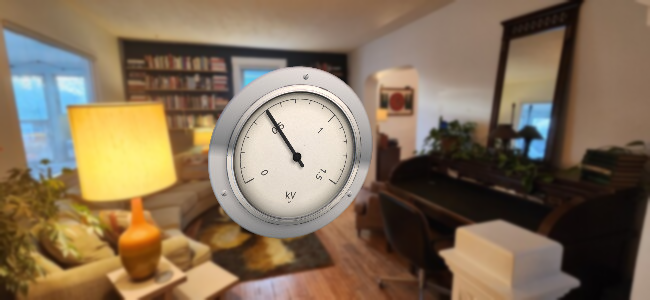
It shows 0.5 kV
